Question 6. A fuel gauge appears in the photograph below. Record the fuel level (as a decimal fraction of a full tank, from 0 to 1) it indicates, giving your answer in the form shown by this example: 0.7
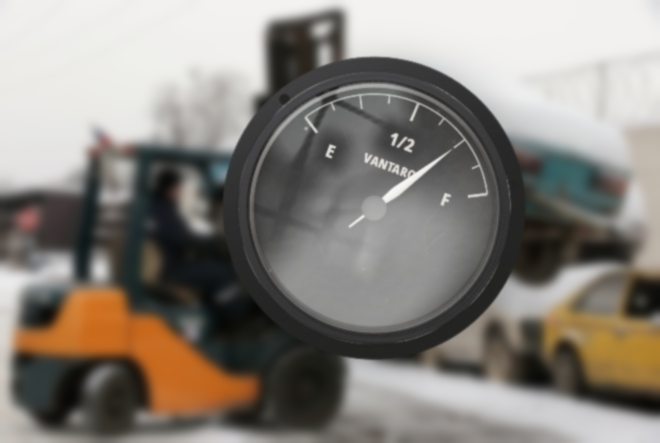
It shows 0.75
